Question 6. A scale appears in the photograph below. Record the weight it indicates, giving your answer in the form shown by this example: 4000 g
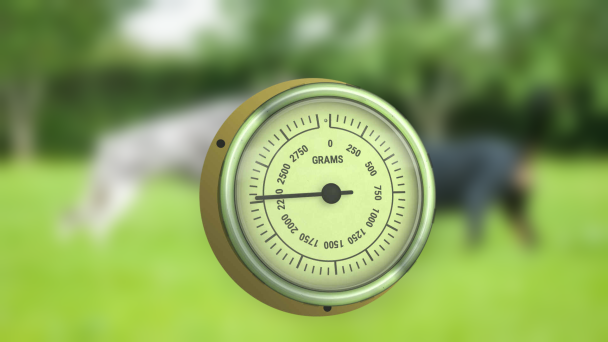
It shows 2275 g
